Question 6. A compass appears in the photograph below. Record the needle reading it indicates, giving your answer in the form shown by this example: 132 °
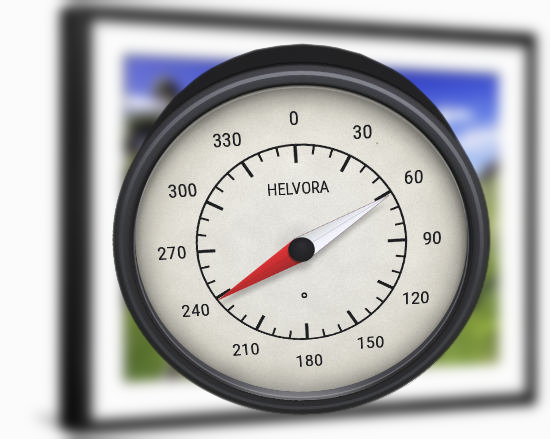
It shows 240 °
